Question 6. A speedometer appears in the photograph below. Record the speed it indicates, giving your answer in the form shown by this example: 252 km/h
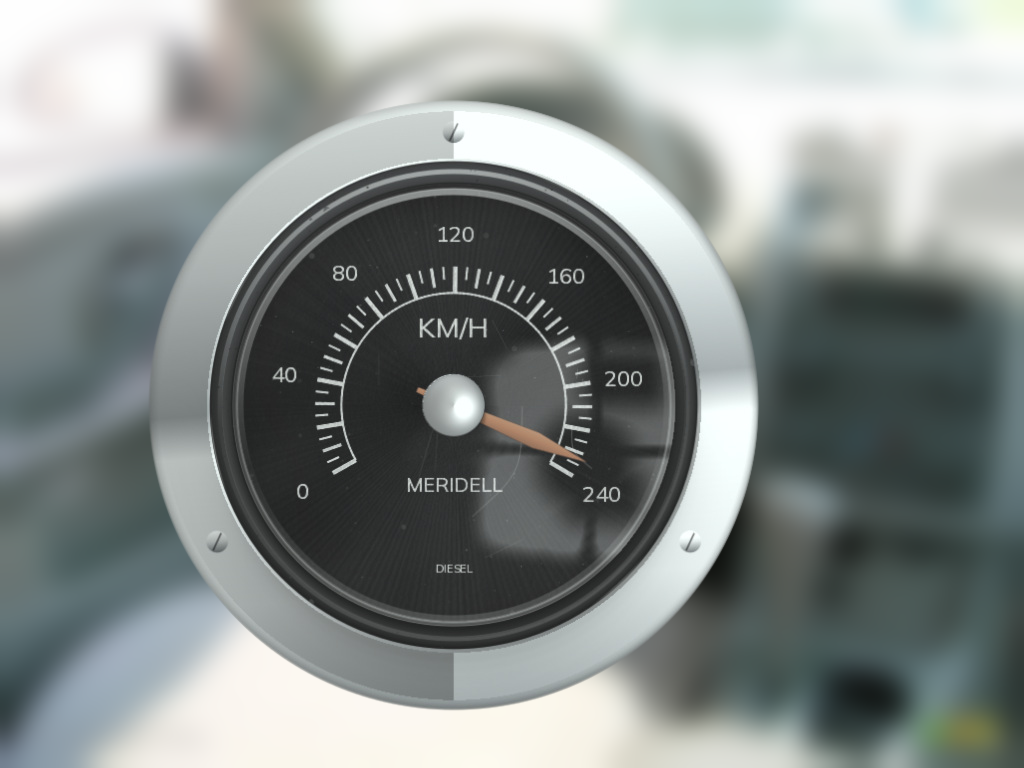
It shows 232.5 km/h
